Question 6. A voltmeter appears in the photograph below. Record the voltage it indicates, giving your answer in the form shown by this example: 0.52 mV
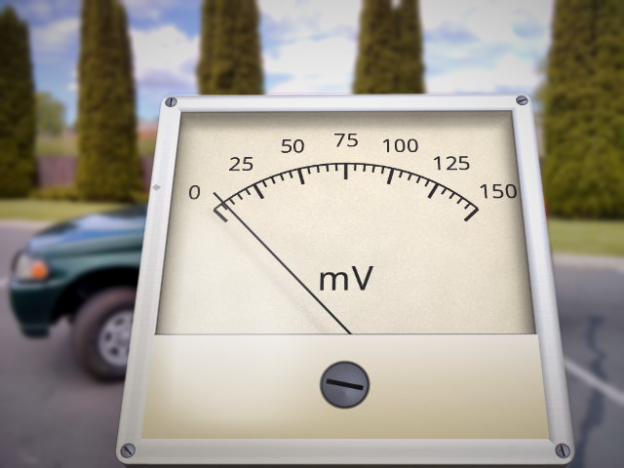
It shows 5 mV
